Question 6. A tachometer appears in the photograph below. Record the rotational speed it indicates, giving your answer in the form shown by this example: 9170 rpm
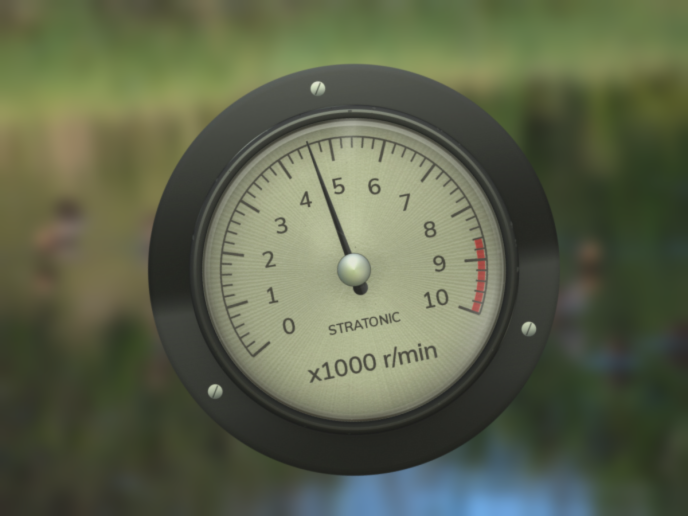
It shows 4600 rpm
